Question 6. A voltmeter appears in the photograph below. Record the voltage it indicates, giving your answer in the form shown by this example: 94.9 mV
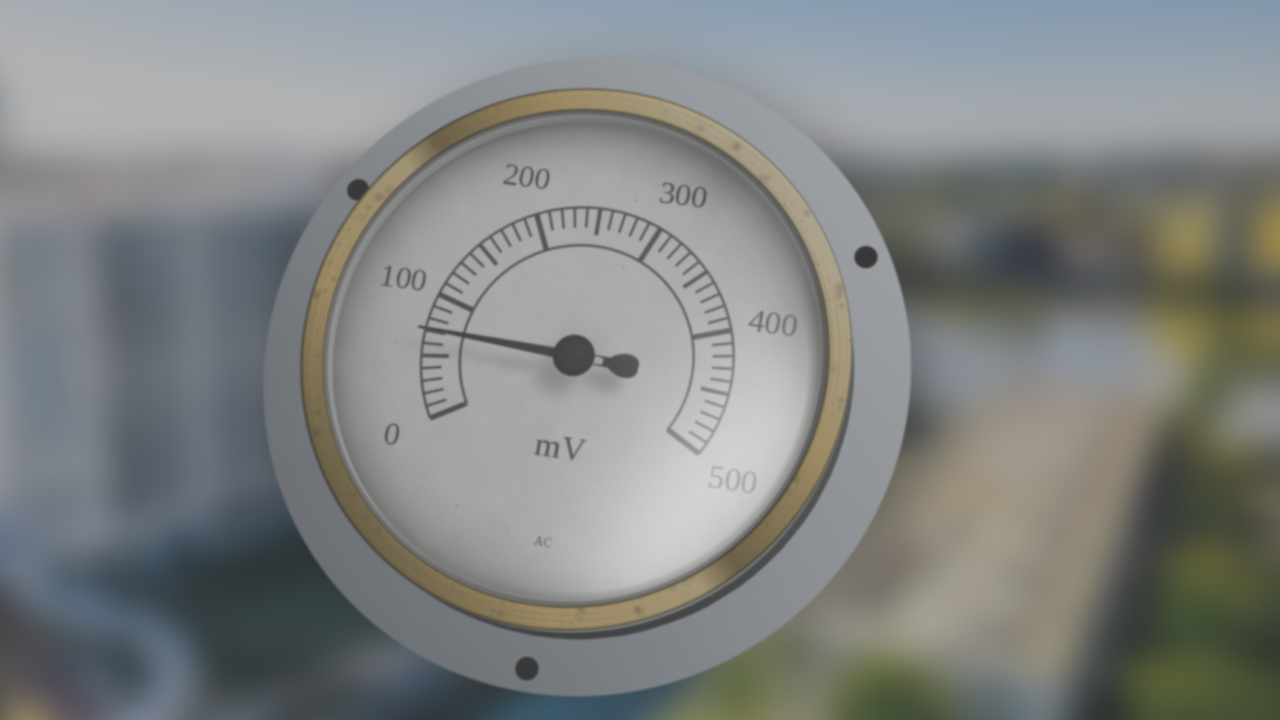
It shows 70 mV
